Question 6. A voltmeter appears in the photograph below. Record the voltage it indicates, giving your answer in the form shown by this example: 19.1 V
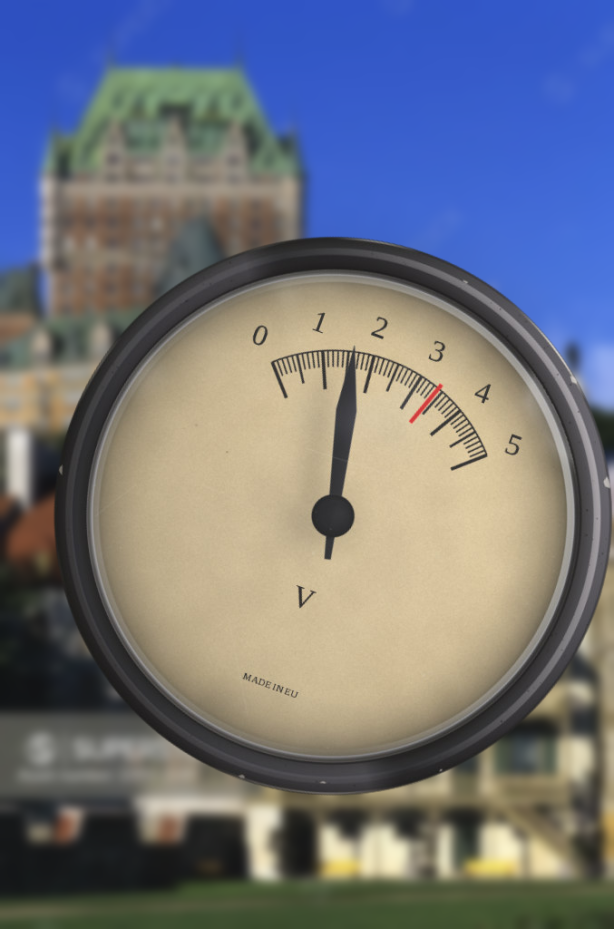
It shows 1.6 V
